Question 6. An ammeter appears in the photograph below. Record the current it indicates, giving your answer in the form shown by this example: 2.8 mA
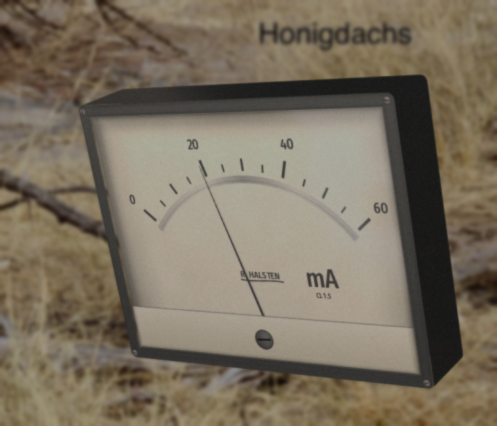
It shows 20 mA
